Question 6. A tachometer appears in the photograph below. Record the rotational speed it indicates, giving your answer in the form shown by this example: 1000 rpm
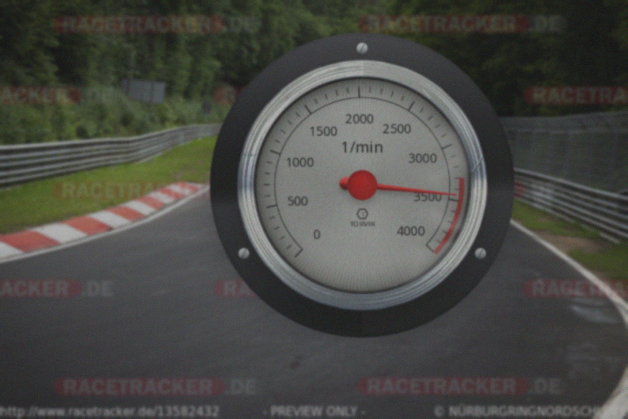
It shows 3450 rpm
